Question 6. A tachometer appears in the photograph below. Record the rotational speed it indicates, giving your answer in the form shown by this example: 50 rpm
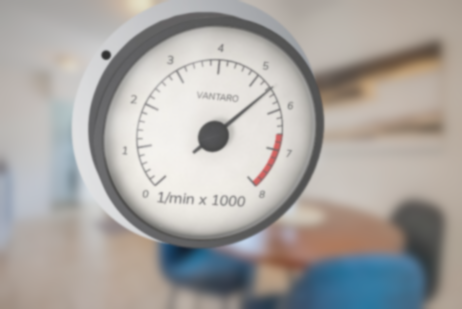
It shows 5400 rpm
